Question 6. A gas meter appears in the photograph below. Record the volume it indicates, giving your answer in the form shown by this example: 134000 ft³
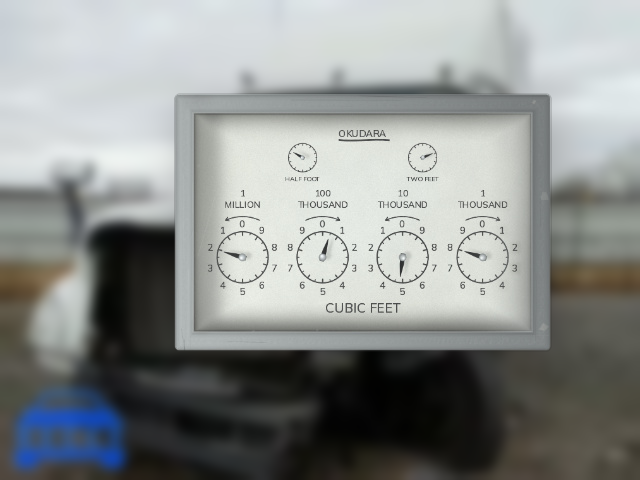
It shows 204800 ft³
